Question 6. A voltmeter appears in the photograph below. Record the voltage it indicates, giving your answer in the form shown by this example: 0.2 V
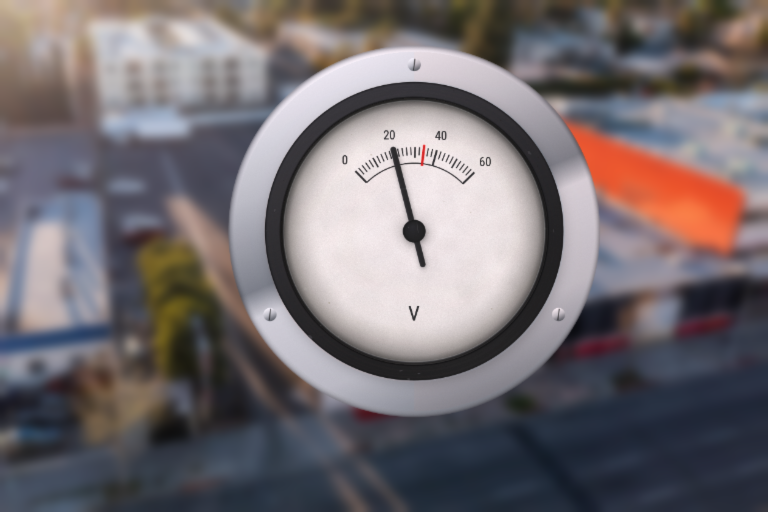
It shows 20 V
